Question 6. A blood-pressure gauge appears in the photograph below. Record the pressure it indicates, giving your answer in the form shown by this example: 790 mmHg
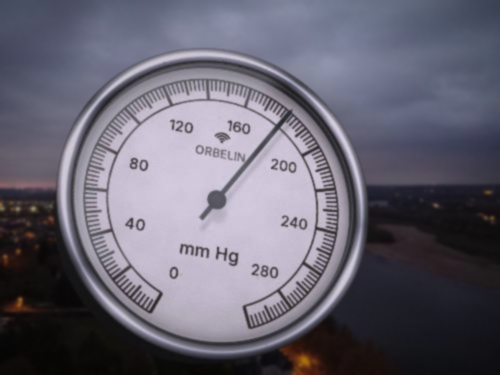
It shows 180 mmHg
